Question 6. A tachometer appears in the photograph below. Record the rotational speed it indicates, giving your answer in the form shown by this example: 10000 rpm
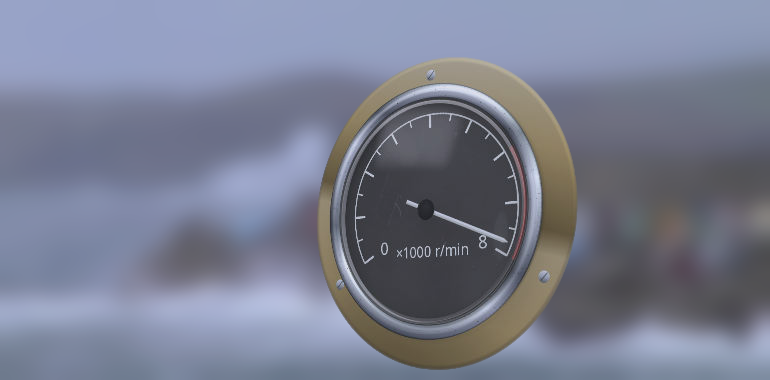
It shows 7750 rpm
